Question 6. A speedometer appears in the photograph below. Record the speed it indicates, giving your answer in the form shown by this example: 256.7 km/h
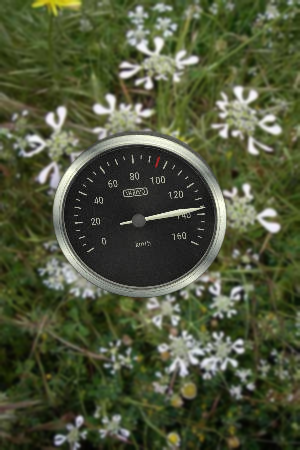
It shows 135 km/h
